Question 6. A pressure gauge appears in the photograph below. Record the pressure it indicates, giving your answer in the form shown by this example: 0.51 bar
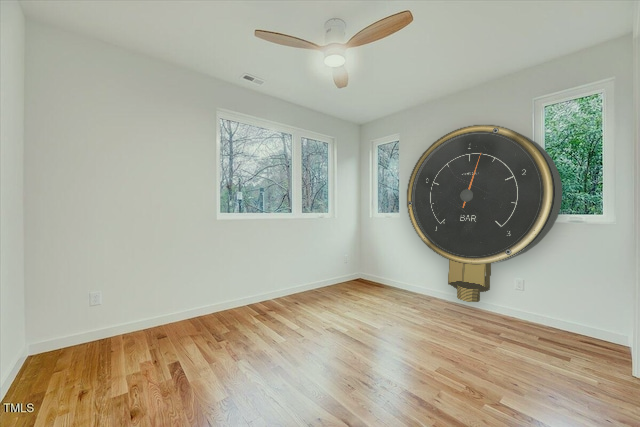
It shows 1.25 bar
